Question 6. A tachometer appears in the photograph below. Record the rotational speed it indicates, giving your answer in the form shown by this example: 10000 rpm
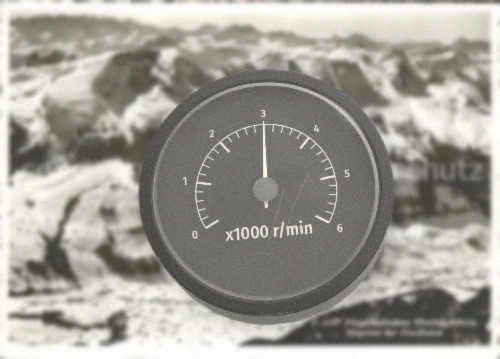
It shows 3000 rpm
